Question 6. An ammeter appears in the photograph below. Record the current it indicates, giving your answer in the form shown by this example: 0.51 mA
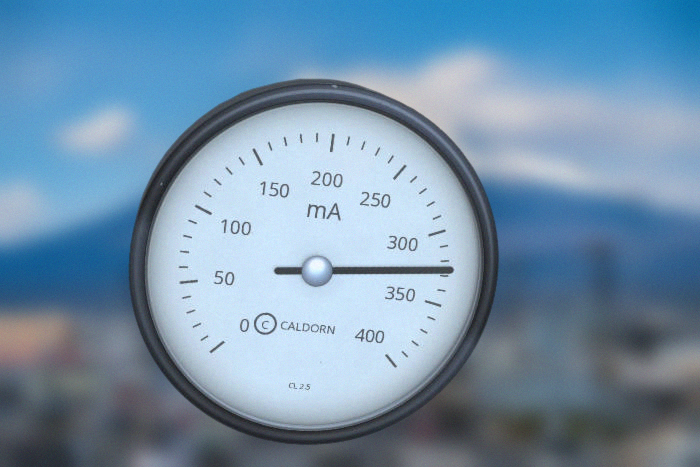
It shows 325 mA
